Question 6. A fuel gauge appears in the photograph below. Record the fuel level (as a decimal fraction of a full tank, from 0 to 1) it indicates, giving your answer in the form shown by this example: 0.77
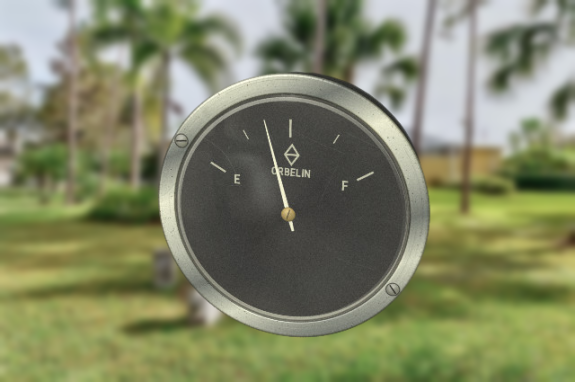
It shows 0.375
